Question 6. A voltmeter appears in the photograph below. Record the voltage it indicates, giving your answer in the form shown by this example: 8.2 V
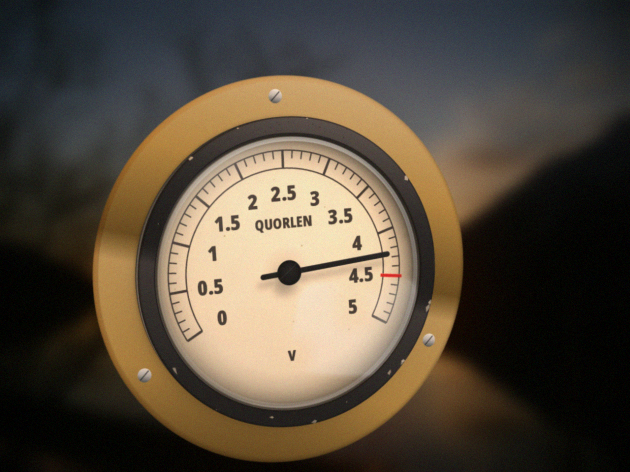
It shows 4.25 V
